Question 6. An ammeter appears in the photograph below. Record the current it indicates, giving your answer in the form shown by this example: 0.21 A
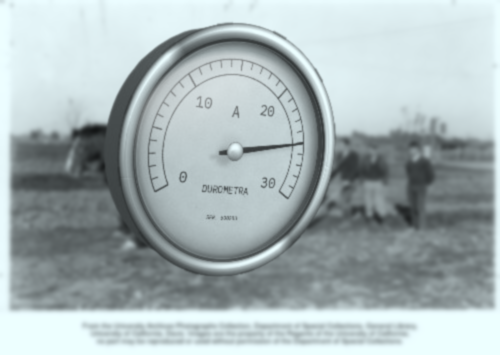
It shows 25 A
